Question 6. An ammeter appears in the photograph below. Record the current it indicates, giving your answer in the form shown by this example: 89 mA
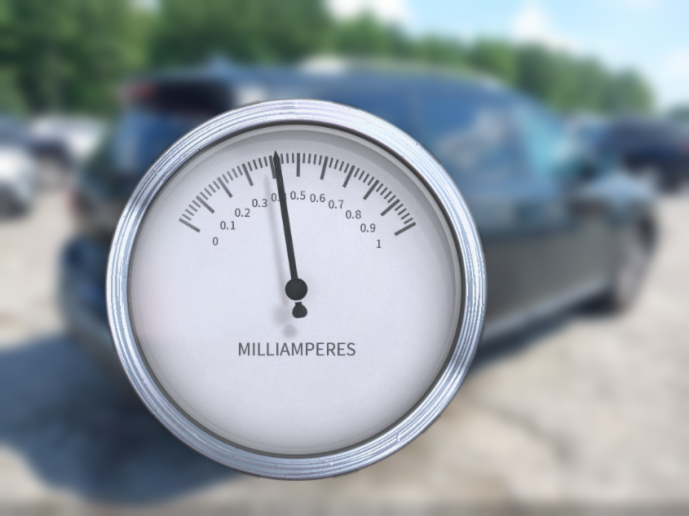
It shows 0.42 mA
